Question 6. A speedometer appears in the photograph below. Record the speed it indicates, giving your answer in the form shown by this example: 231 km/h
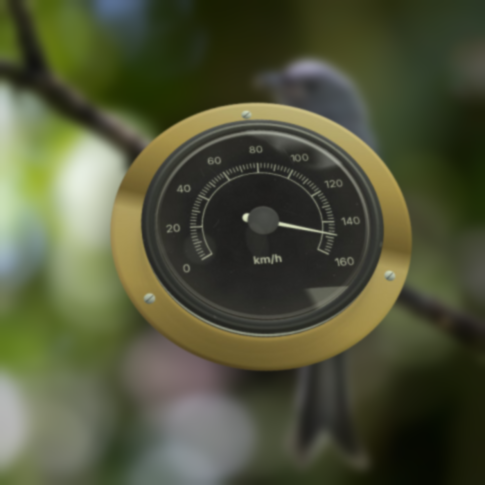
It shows 150 km/h
